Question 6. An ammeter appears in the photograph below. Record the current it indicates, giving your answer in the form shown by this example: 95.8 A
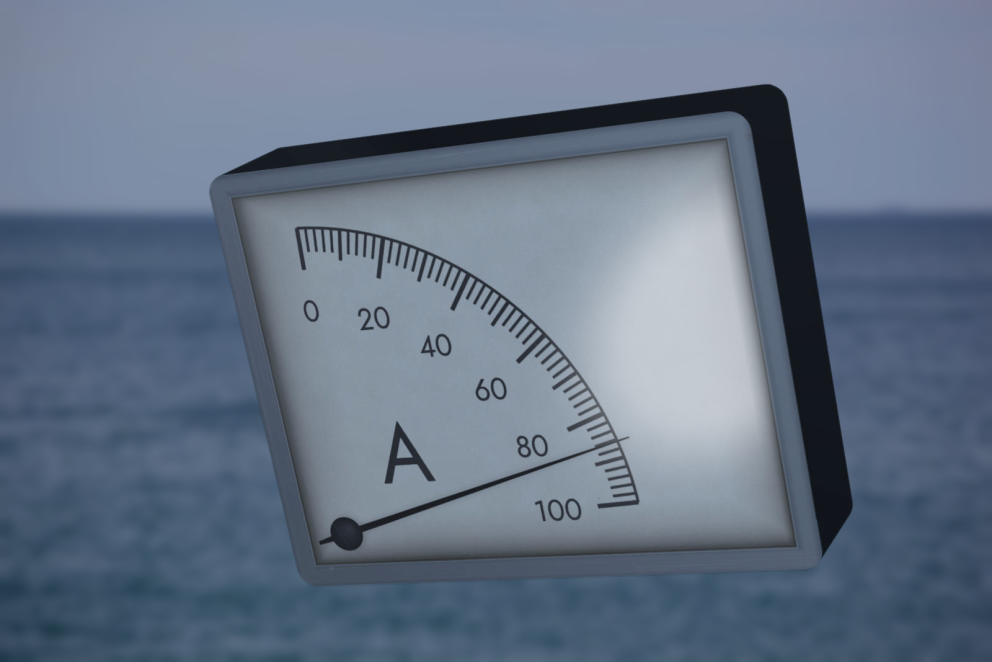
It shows 86 A
